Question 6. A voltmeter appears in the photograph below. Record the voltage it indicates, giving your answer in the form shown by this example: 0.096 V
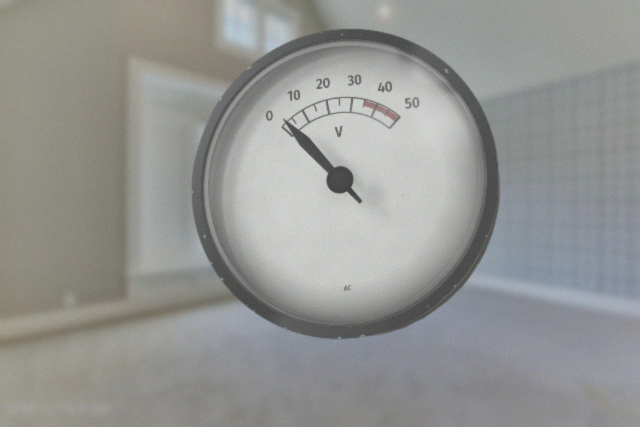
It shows 2.5 V
